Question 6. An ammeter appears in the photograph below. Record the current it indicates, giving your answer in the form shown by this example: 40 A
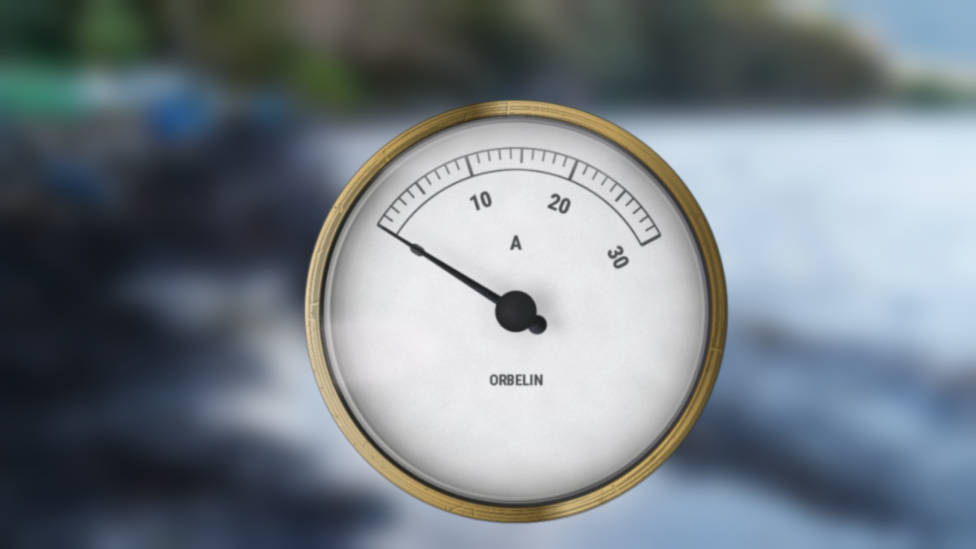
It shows 0 A
